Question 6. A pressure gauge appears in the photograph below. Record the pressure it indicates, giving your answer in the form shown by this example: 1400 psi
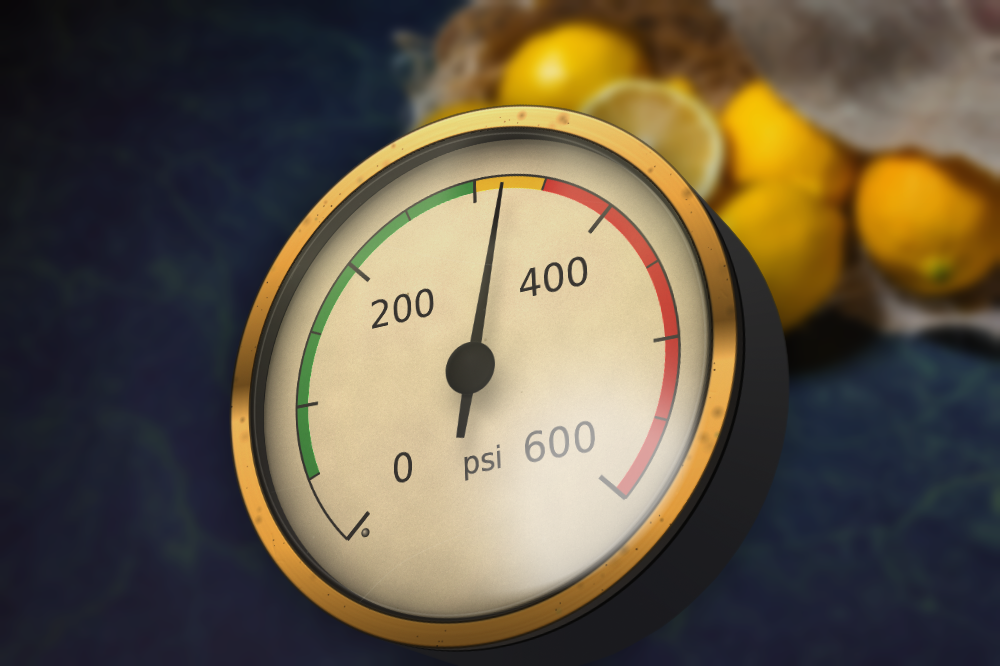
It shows 325 psi
